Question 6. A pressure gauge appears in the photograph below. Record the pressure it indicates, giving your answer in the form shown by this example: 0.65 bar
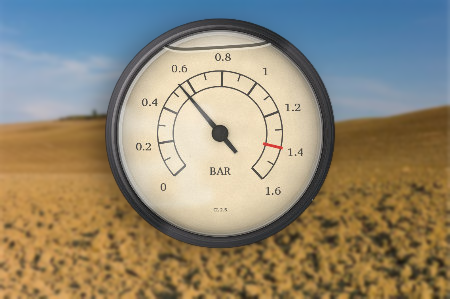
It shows 0.55 bar
